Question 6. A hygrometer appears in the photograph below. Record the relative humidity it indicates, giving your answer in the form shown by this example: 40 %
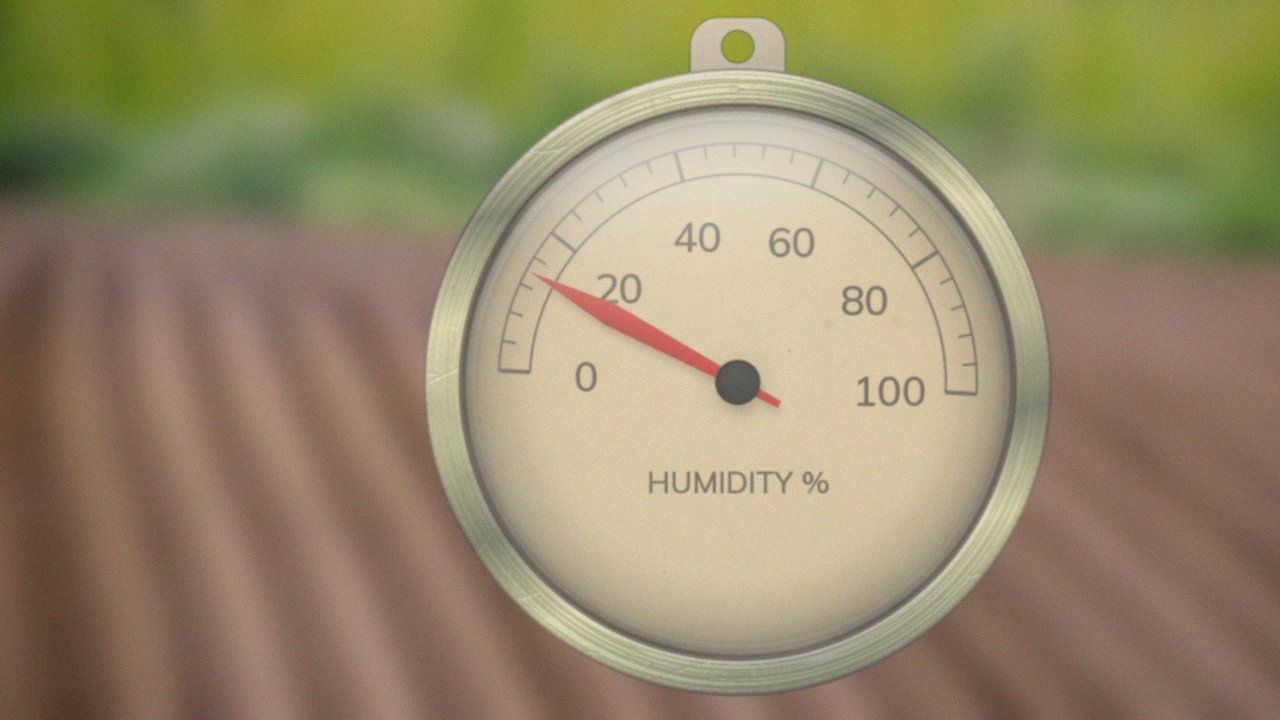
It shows 14 %
